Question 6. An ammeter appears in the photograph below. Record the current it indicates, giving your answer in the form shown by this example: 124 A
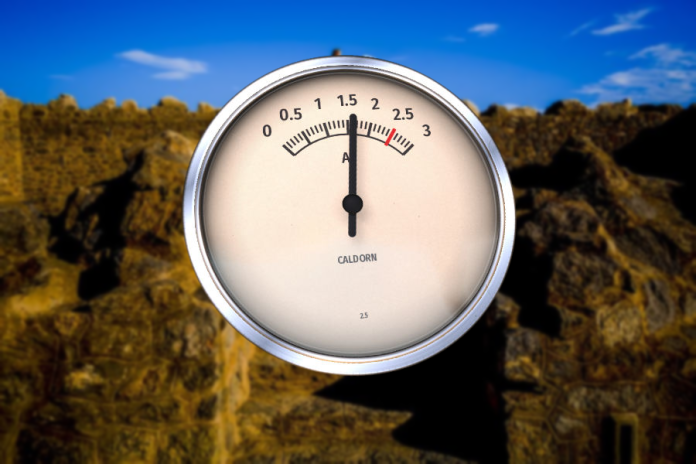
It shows 1.6 A
